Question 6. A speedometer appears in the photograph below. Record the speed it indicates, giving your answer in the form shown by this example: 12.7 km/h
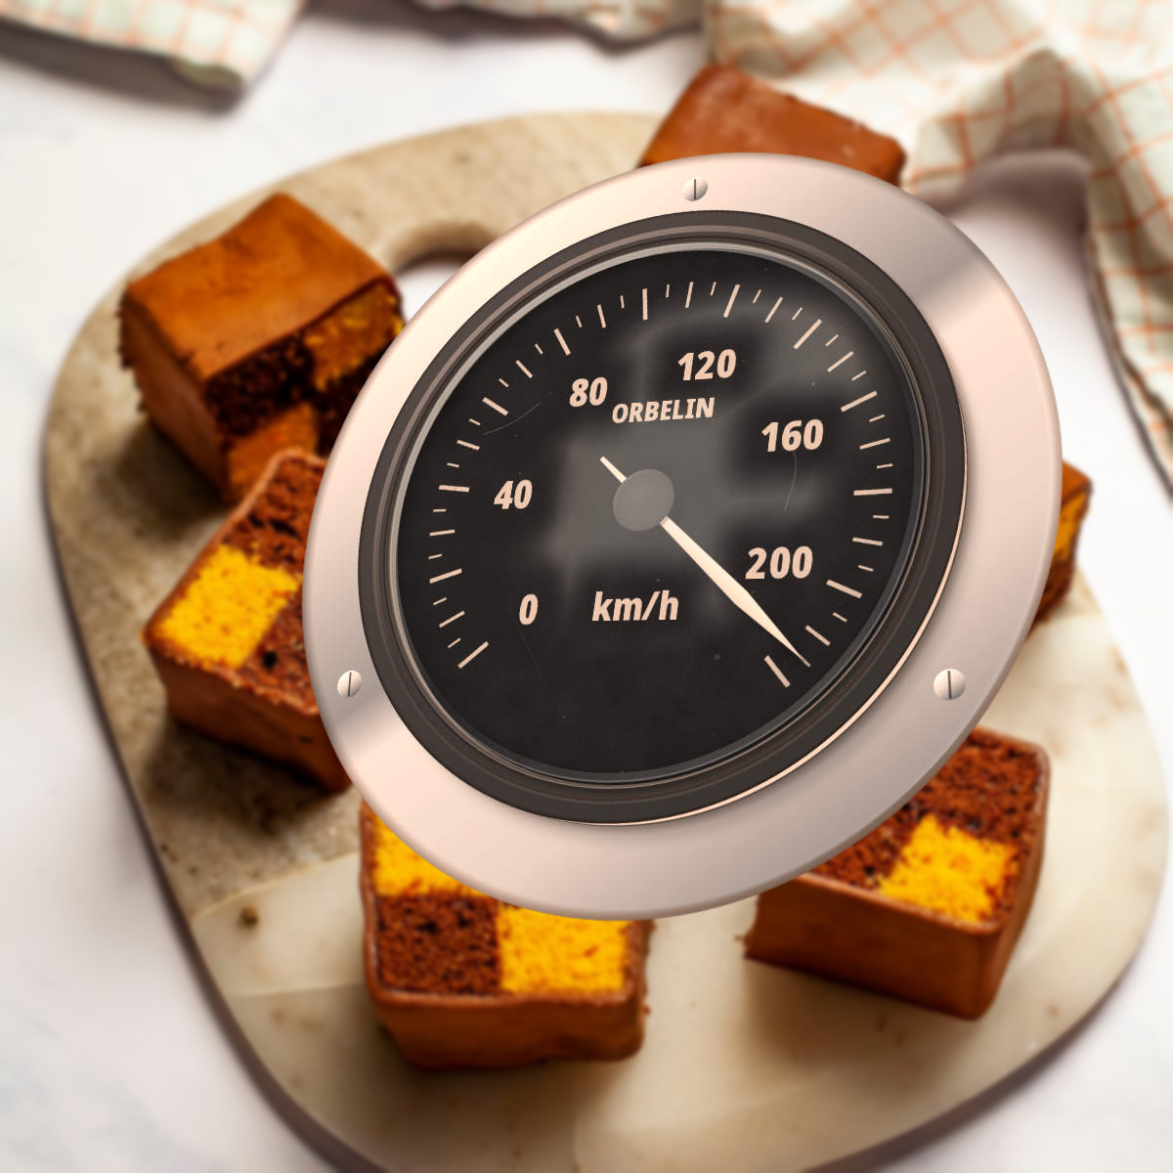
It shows 215 km/h
